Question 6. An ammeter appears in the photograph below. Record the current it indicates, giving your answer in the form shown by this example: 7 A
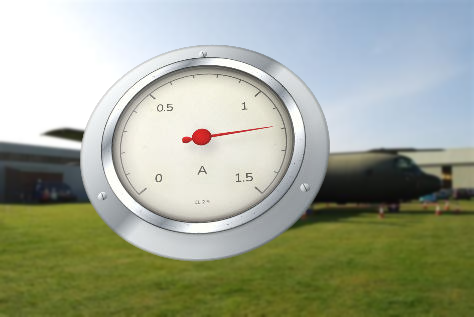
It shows 1.2 A
